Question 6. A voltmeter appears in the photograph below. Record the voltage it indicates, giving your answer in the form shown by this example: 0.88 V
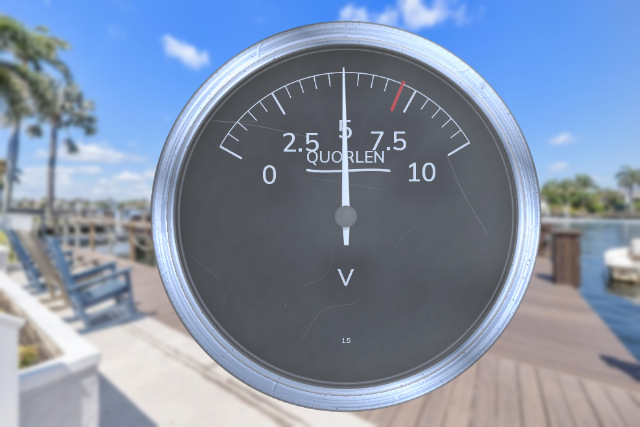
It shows 5 V
